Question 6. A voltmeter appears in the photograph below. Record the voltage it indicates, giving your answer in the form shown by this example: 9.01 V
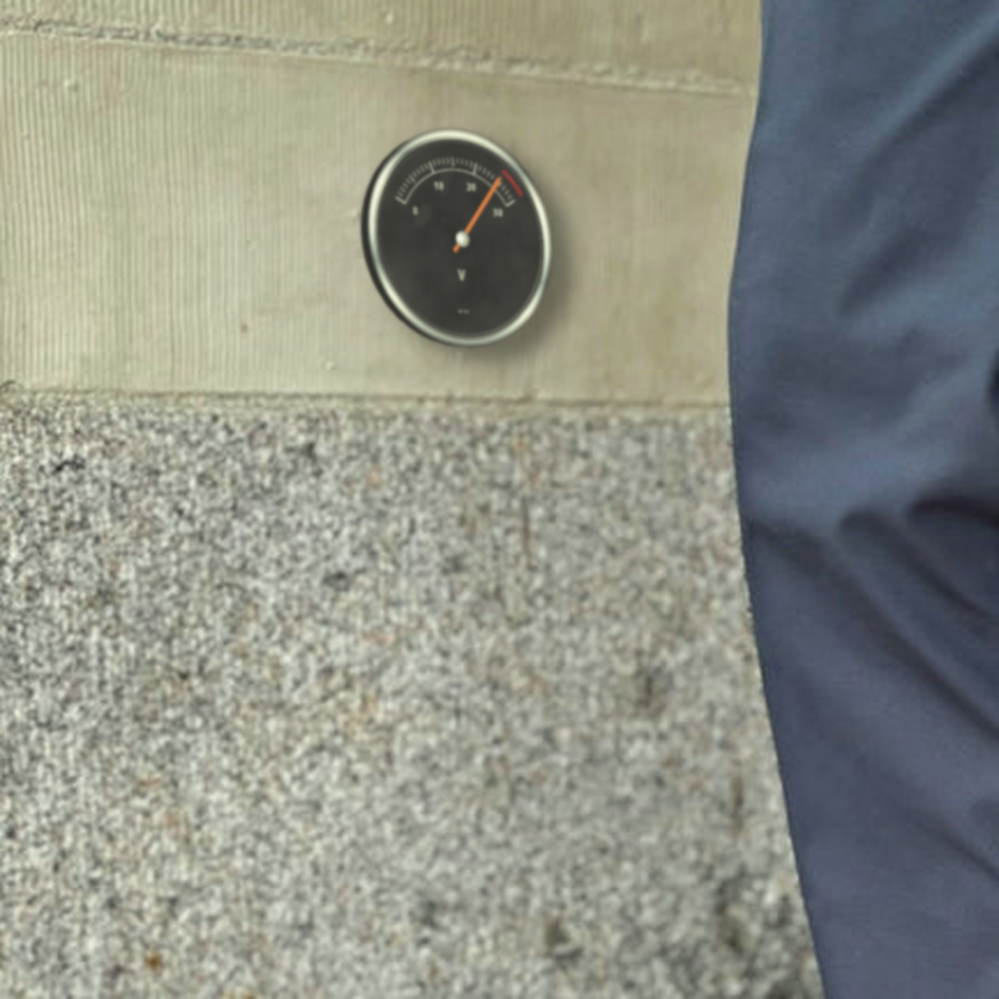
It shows 25 V
